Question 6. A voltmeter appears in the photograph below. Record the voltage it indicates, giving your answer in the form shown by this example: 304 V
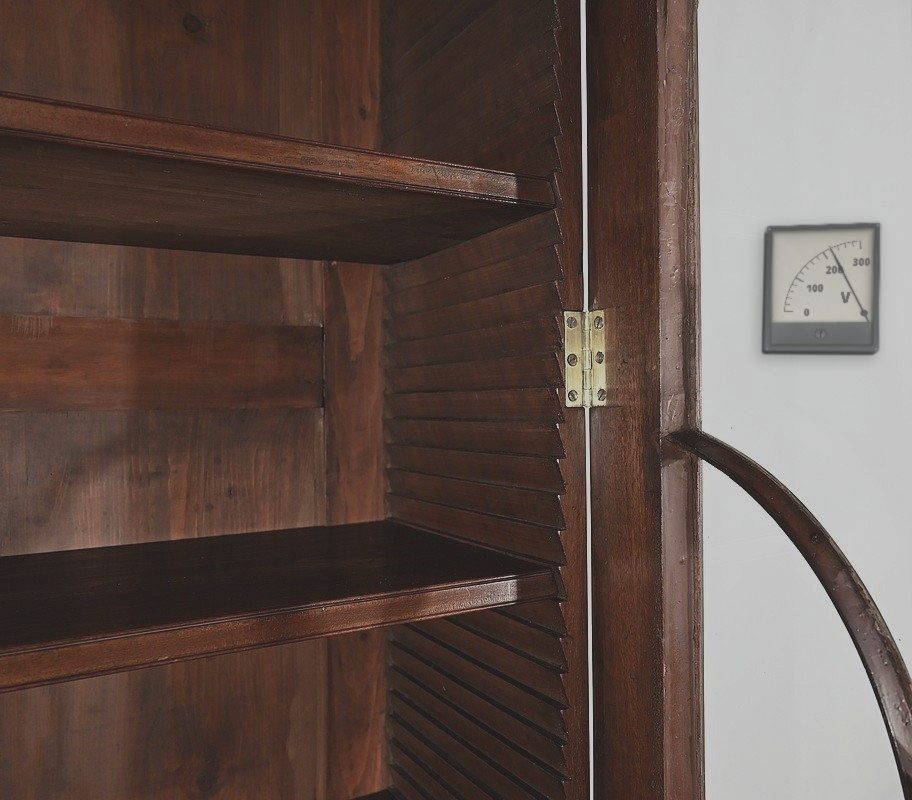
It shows 220 V
